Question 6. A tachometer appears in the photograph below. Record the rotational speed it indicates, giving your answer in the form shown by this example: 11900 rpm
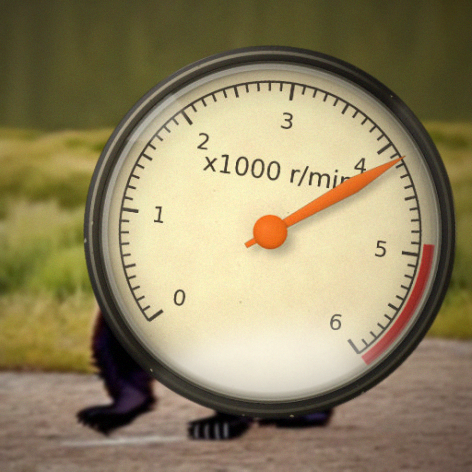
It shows 4150 rpm
